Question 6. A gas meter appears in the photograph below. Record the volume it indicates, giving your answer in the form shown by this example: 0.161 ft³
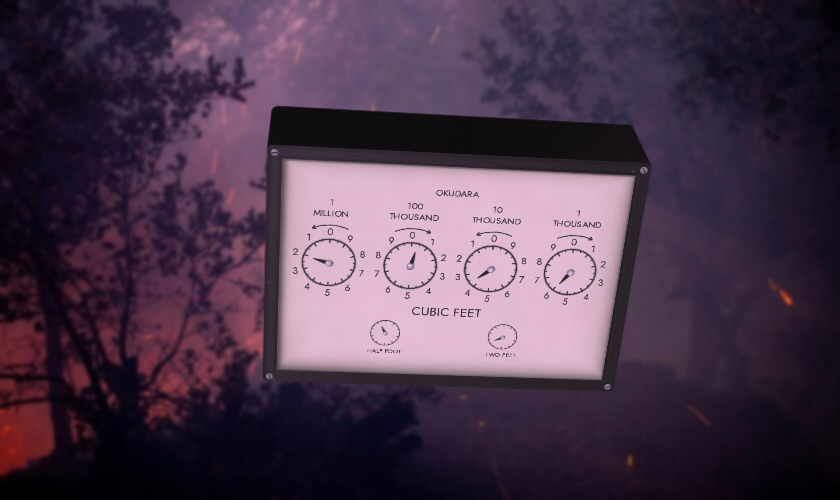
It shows 203600 ft³
